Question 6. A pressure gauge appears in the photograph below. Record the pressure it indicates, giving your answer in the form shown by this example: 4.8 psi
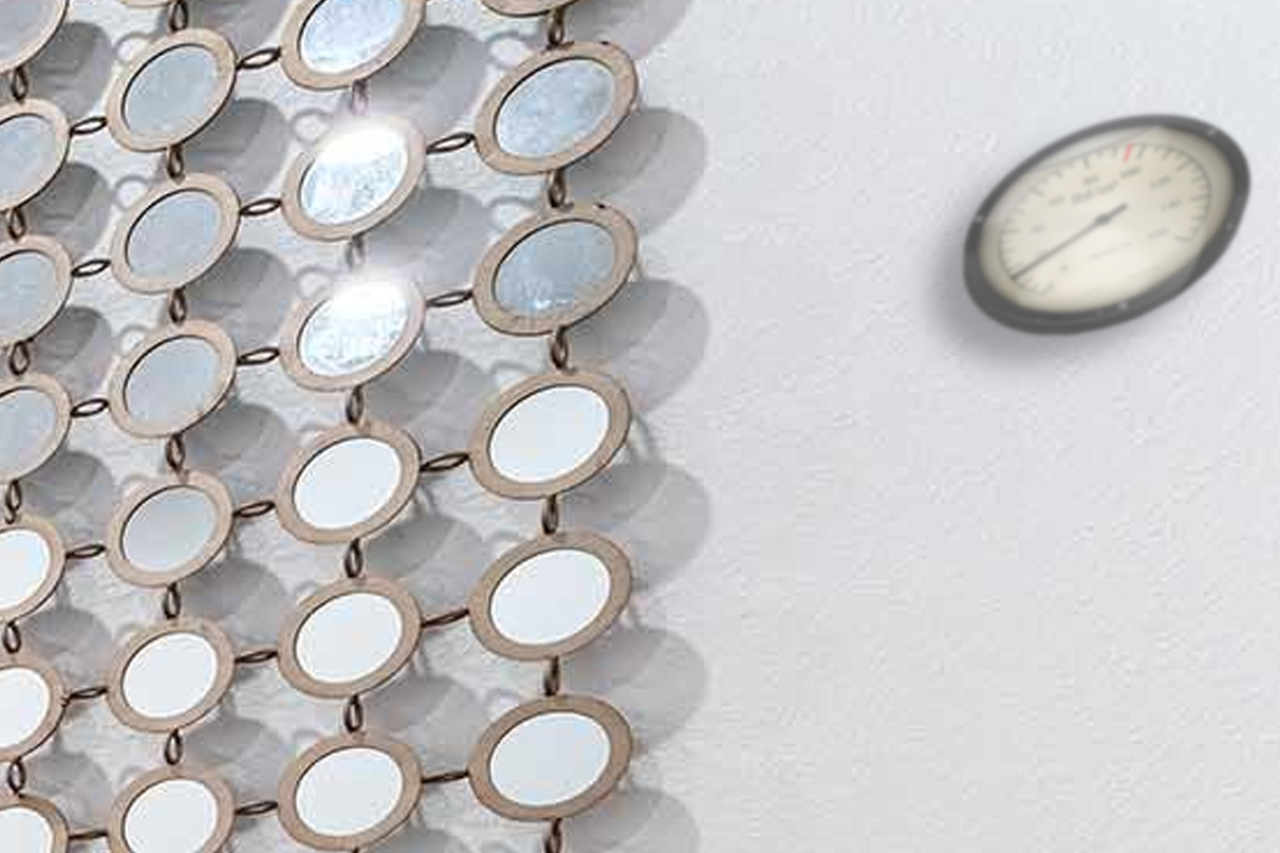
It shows 15 psi
